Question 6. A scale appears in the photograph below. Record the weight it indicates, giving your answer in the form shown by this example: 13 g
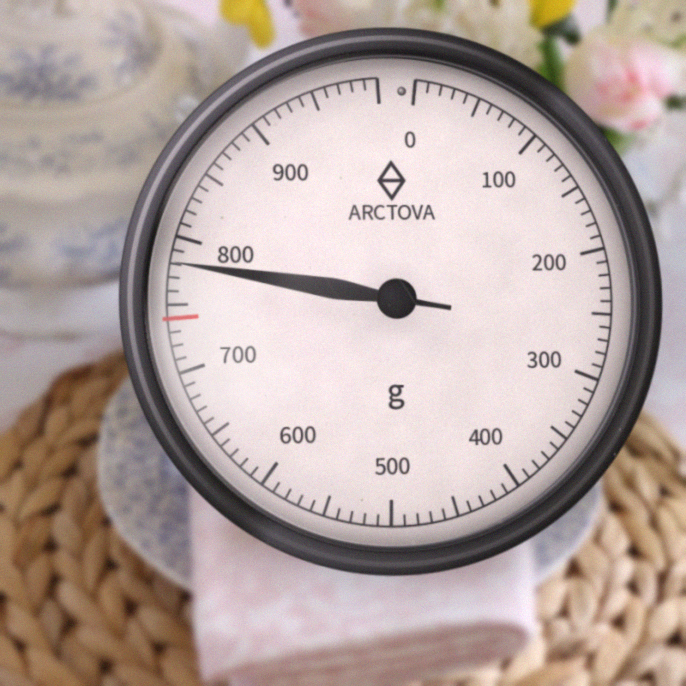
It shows 780 g
